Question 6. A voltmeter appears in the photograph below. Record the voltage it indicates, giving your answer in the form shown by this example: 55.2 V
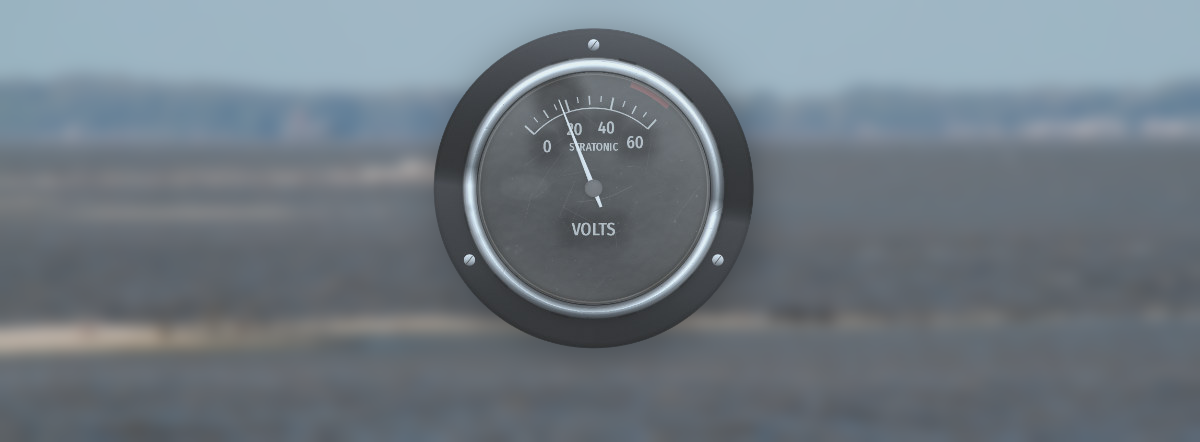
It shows 17.5 V
